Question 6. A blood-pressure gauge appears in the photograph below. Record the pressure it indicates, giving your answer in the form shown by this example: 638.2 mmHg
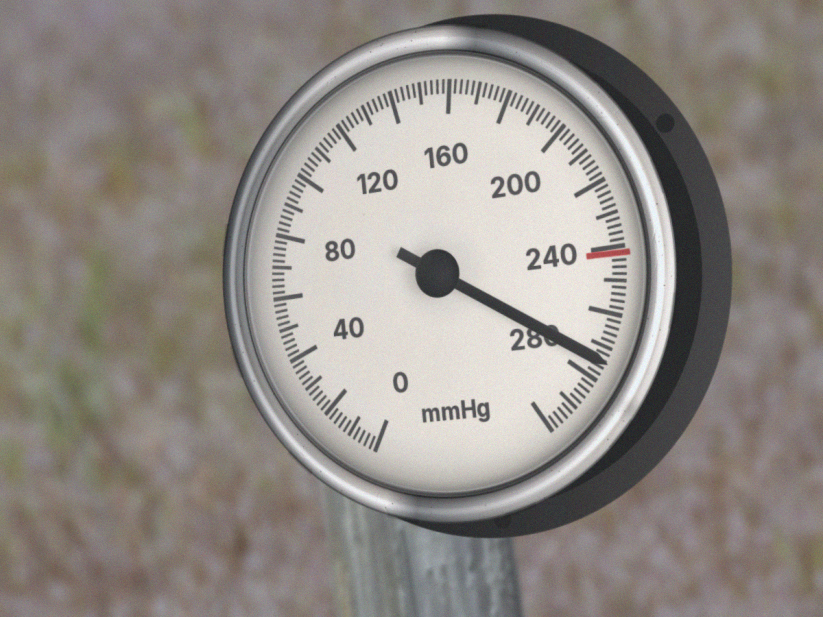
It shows 274 mmHg
